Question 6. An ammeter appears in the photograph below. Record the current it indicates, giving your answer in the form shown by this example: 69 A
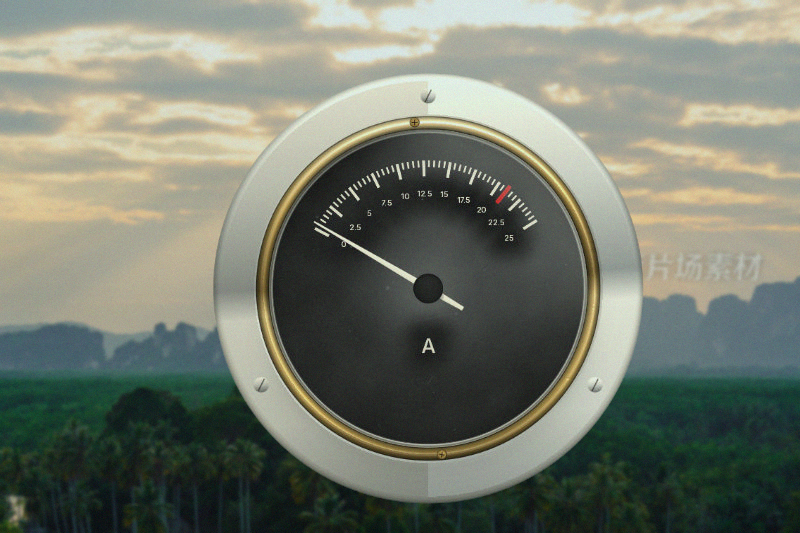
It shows 0.5 A
